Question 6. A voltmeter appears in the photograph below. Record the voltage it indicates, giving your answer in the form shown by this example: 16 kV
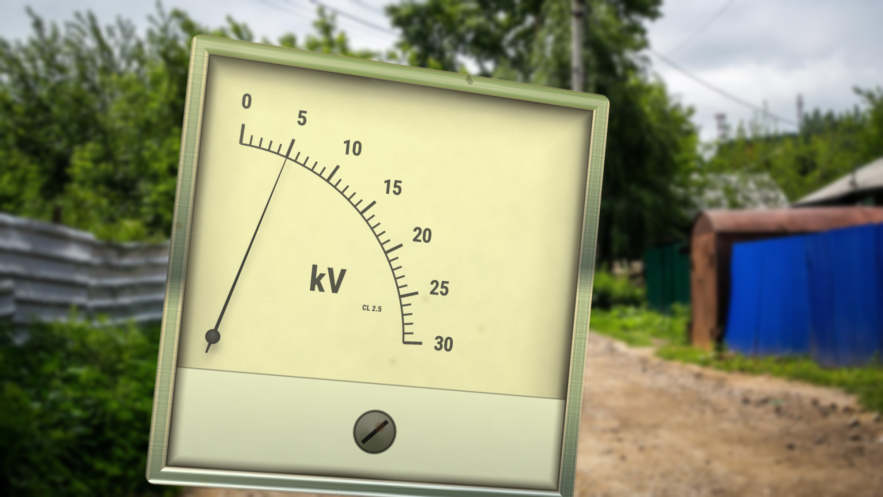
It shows 5 kV
